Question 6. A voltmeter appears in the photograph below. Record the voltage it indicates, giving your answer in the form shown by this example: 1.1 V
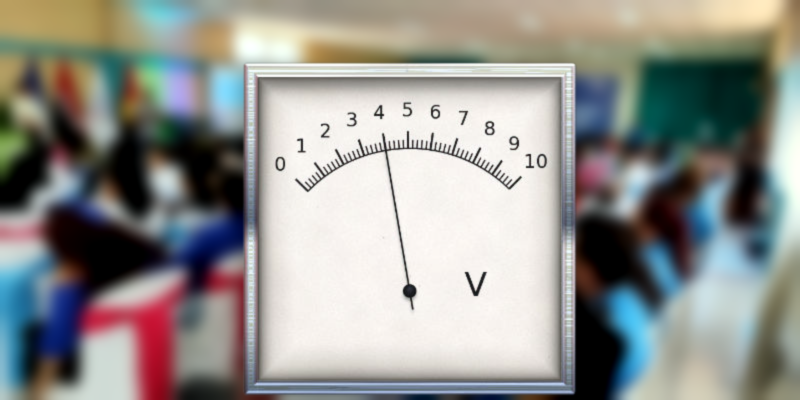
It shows 4 V
